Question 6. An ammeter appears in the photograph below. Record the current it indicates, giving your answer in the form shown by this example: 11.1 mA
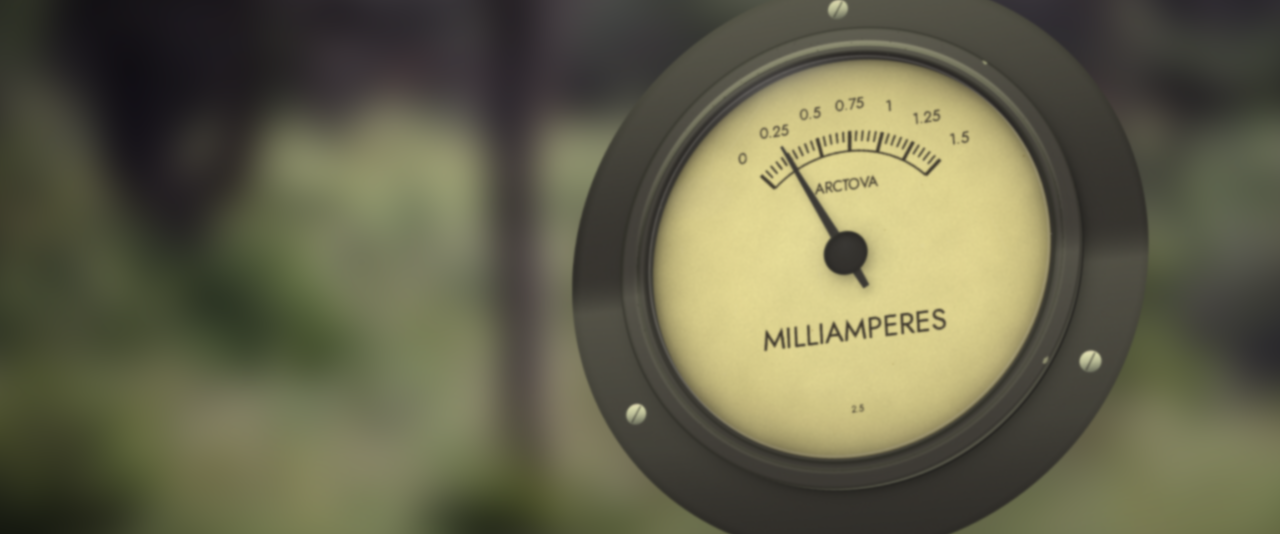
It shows 0.25 mA
